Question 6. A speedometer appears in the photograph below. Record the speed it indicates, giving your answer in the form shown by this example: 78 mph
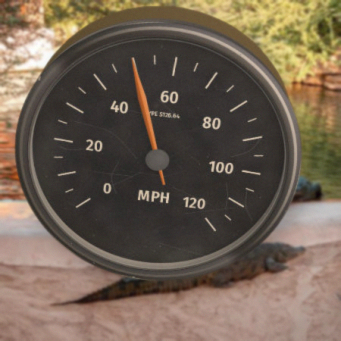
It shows 50 mph
